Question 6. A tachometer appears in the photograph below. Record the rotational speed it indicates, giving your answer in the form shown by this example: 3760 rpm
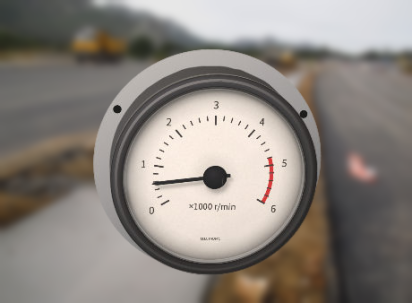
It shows 600 rpm
